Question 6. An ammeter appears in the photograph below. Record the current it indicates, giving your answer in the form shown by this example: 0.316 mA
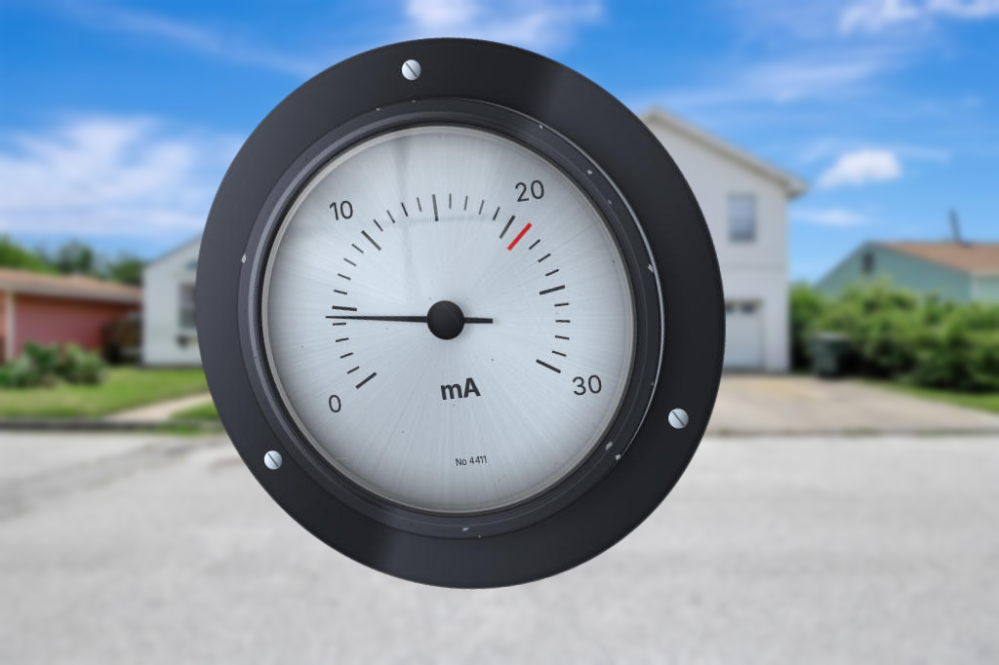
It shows 4.5 mA
